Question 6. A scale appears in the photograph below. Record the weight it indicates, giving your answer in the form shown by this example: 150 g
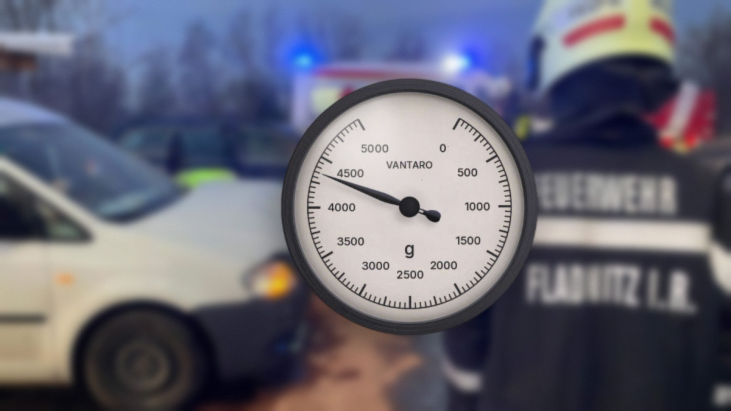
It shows 4350 g
